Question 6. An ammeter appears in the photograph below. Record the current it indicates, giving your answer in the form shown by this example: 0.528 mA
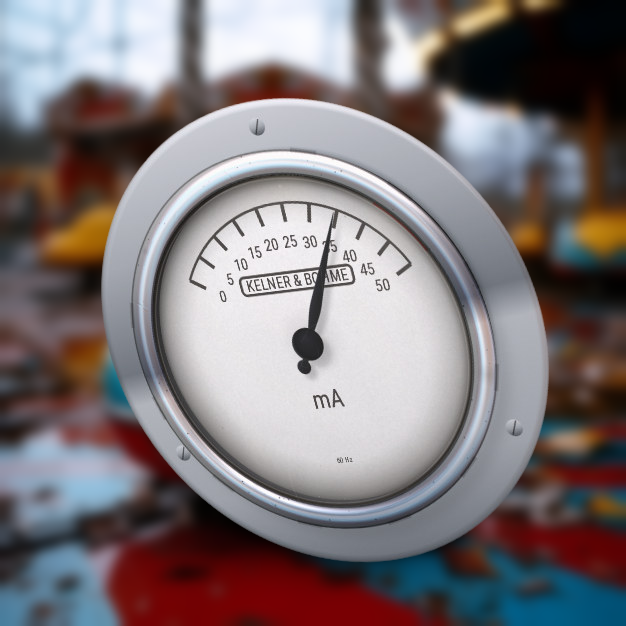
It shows 35 mA
